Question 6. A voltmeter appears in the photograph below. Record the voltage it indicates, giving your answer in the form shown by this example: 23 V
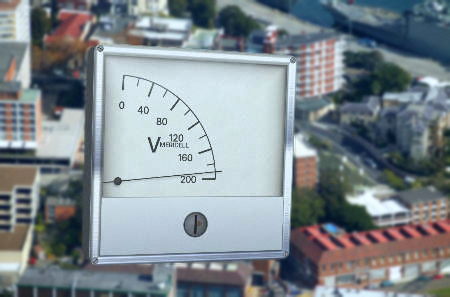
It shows 190 V
